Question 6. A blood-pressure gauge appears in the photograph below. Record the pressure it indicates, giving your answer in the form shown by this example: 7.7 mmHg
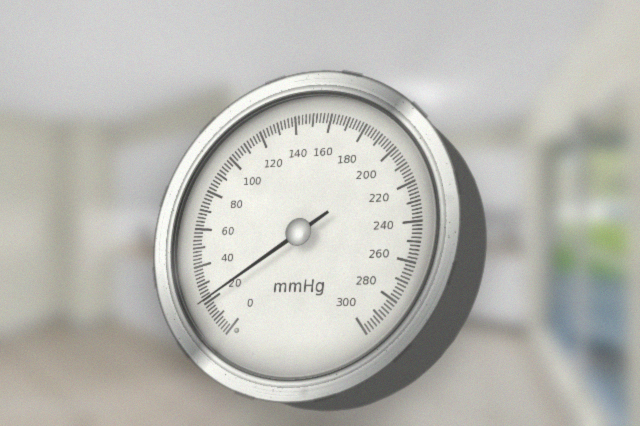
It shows 20 mmHg
